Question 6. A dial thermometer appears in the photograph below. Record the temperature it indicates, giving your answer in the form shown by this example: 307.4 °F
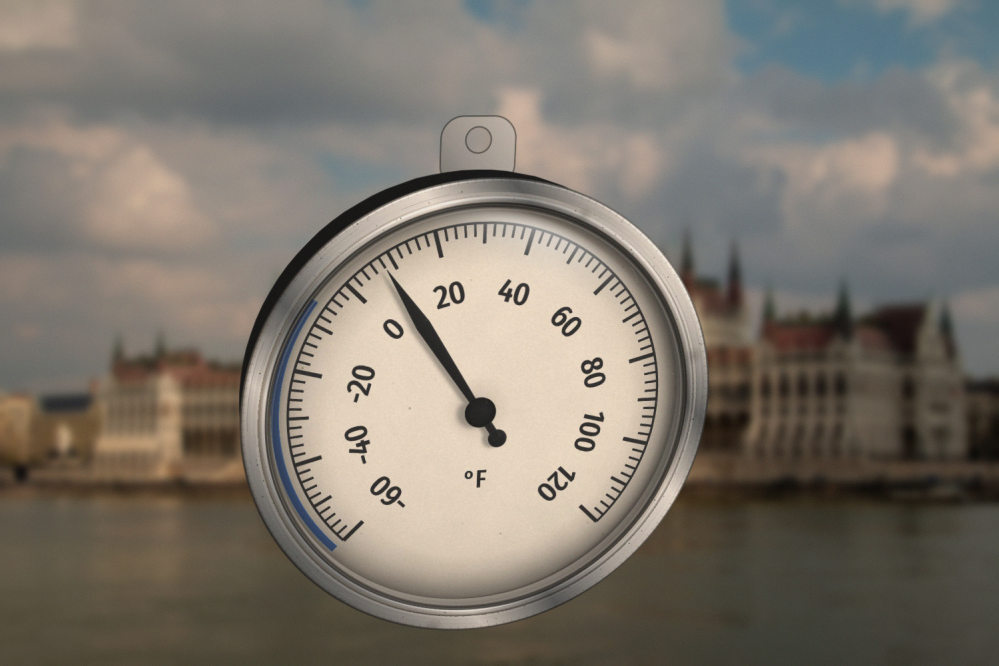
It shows 8 °F
